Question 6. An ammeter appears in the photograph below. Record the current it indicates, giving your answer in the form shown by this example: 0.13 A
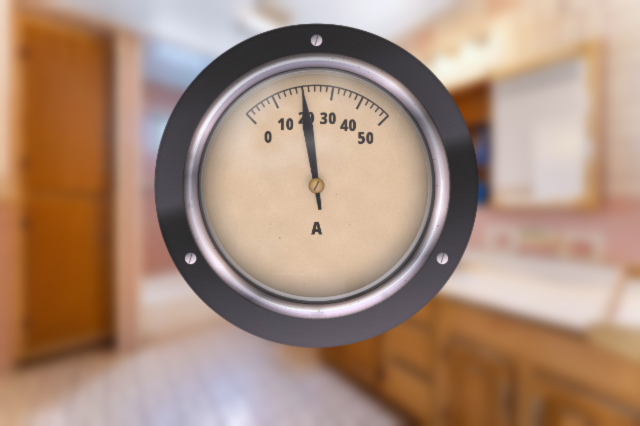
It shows 20 A
